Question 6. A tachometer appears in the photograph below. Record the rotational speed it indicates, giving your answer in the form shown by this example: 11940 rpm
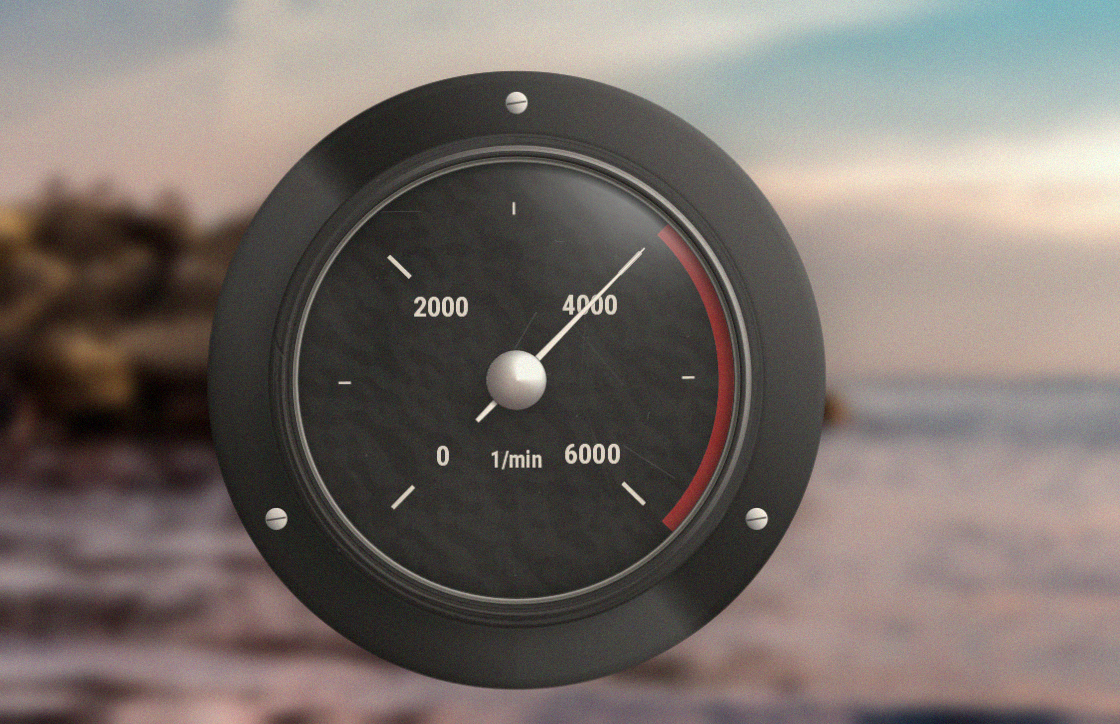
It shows 4000 rpm
